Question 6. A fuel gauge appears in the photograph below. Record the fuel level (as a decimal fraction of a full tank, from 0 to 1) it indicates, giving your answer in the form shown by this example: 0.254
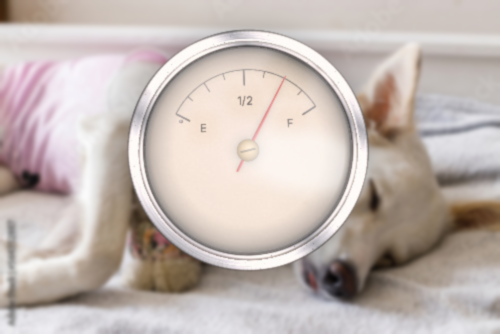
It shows 0.75
